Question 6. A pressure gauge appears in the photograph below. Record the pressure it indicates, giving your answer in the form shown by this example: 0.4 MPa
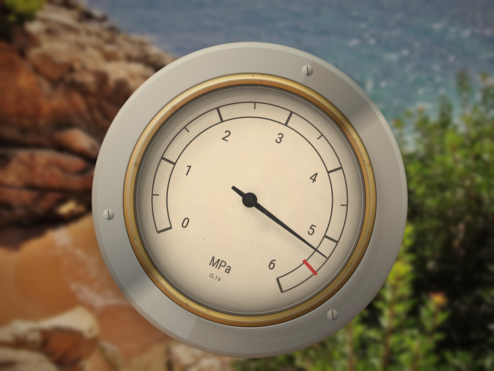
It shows 5.25 MPa
